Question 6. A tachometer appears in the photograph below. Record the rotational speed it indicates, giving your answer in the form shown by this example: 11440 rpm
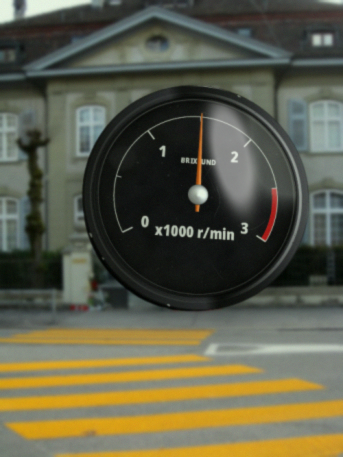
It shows 1500 rpm
